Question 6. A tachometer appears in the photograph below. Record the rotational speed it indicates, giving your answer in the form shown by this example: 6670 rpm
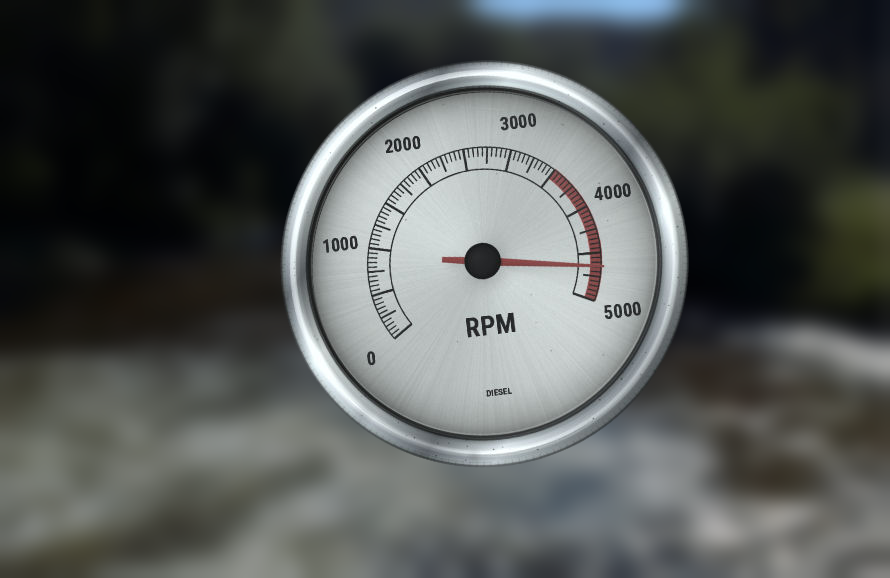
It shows 4650 rpm
